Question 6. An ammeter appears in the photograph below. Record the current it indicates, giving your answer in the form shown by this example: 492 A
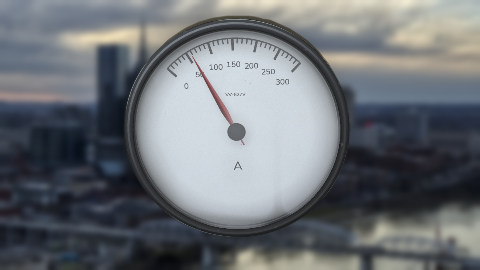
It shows 60 A
